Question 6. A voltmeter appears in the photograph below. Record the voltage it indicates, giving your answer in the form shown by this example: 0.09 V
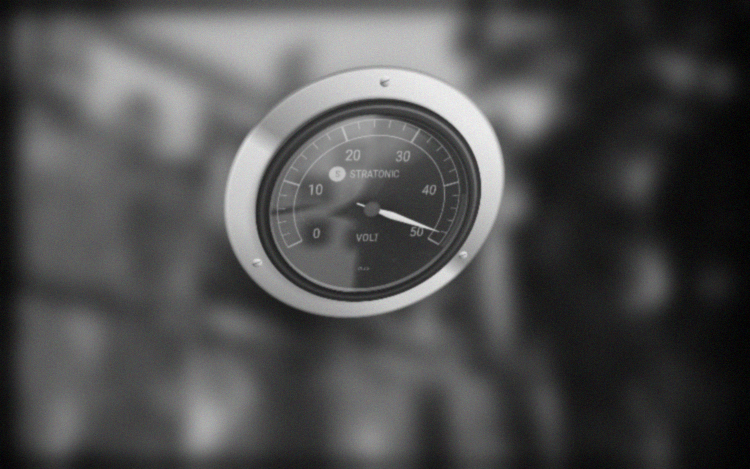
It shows 48 V
